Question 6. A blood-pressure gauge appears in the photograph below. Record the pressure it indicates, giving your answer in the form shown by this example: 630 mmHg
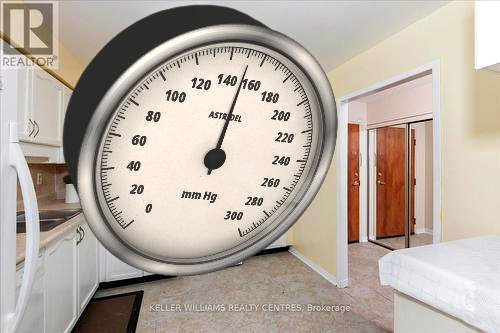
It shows 150 mmHg
